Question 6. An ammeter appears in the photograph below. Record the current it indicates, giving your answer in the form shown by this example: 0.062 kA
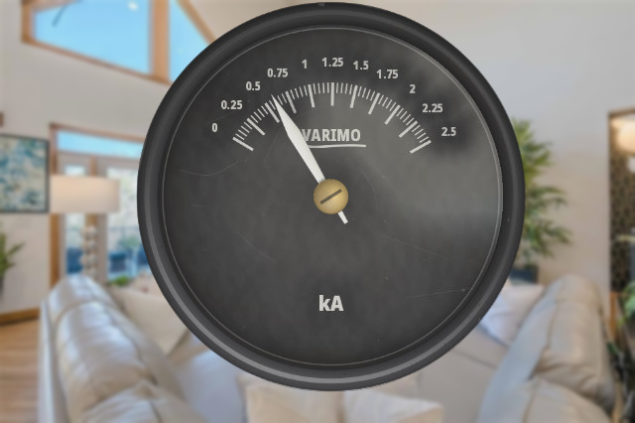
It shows 0.6 kA
